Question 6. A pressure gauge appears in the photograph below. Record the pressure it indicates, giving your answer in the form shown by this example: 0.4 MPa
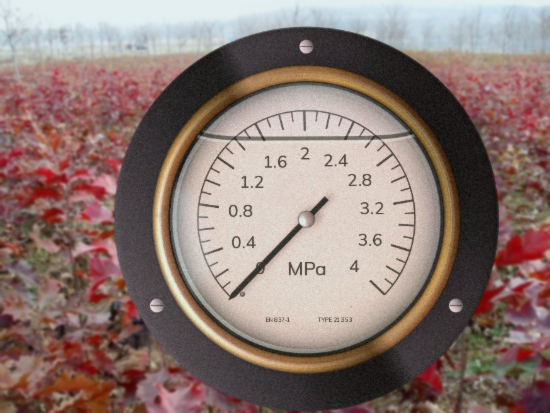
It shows 0 MPa
